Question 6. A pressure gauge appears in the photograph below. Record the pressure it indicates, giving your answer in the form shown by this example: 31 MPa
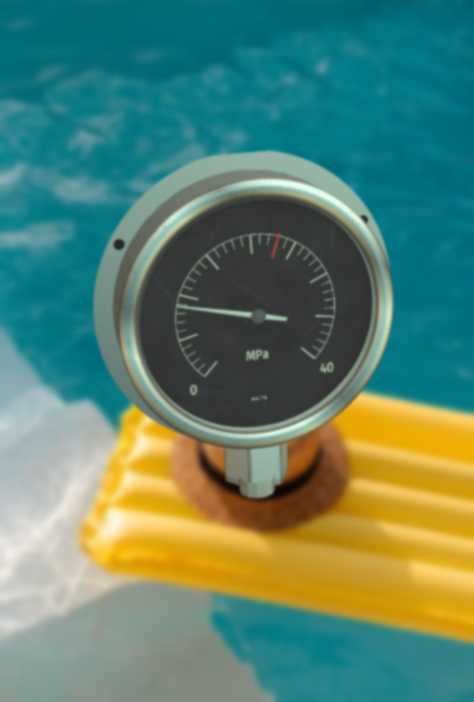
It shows 9 MPa
